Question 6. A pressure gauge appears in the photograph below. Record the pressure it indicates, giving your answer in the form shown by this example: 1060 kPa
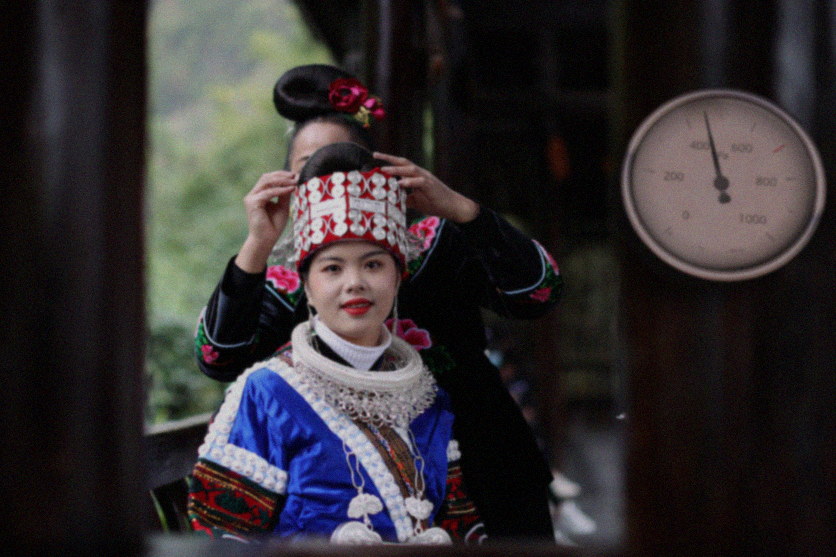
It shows 450 kPa
